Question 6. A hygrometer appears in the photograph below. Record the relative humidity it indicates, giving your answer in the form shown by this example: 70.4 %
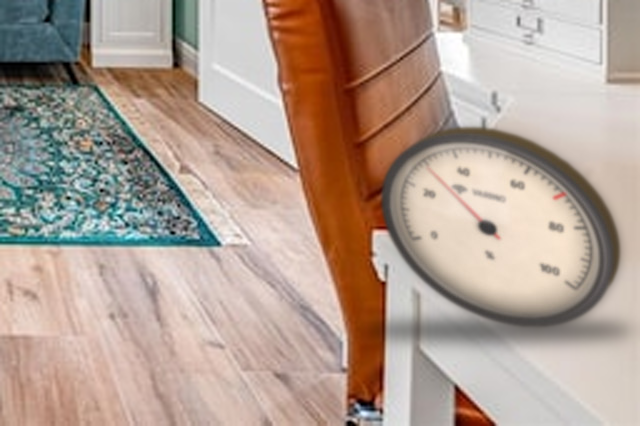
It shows 30 %
